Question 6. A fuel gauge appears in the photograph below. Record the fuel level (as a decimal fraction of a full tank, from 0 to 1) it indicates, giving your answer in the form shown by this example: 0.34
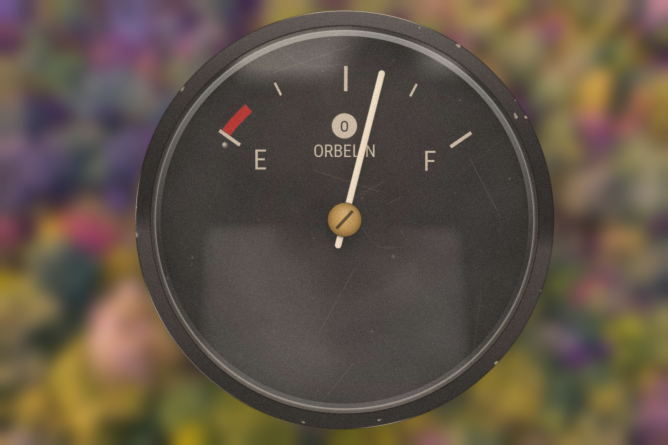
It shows 0.625
